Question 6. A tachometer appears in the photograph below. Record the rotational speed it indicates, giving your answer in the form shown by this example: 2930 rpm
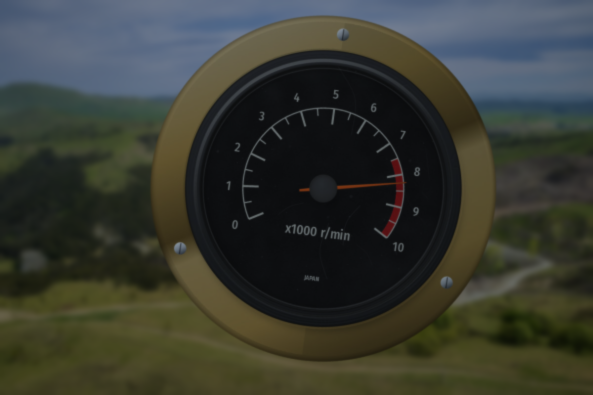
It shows 8250 rpm
